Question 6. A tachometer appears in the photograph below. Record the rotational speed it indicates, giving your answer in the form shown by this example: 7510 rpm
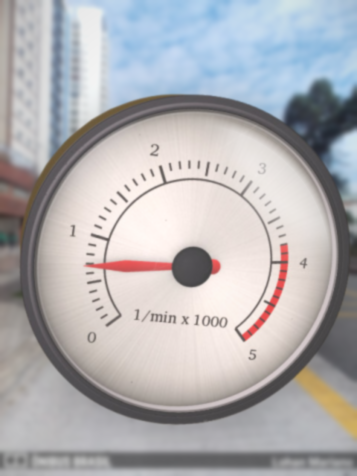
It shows 700 rpm
